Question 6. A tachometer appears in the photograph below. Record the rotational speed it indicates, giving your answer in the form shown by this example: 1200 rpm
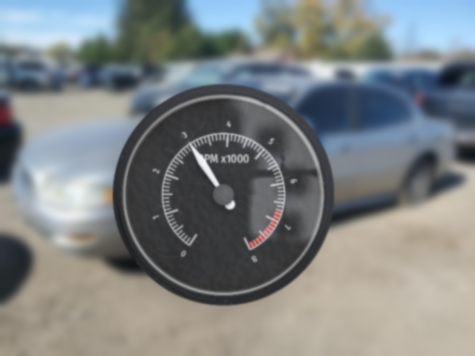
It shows 3000 rpm
